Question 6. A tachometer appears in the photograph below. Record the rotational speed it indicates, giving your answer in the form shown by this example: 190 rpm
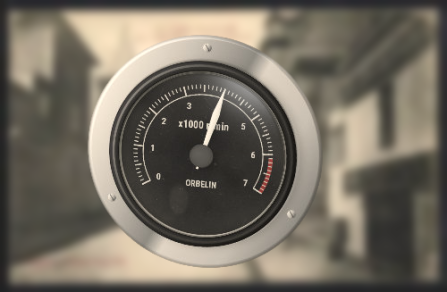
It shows 4000 rpm
